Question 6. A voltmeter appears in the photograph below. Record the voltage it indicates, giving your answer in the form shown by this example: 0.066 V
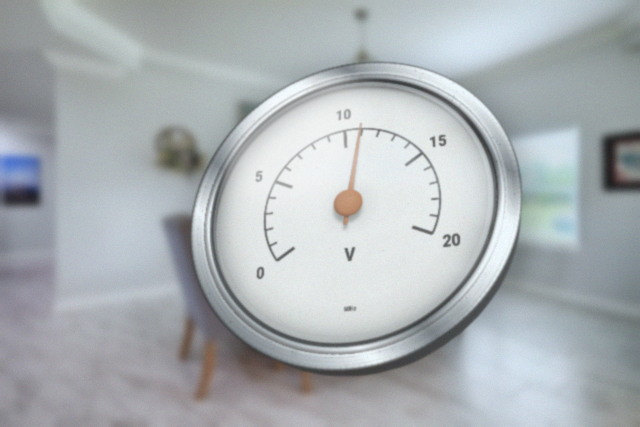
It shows 11 V
